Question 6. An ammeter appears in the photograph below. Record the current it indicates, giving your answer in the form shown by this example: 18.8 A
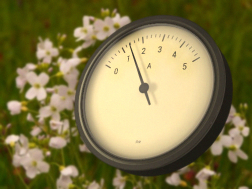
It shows 1.4 A
